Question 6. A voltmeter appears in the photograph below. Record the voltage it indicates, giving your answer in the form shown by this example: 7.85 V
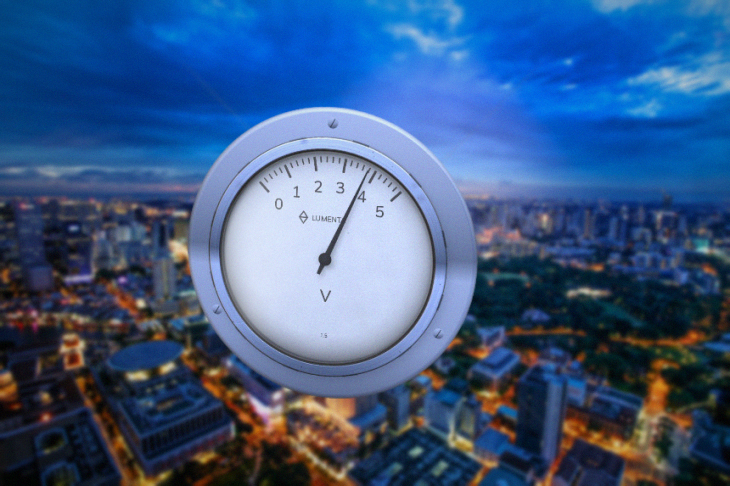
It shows 3.8 V
